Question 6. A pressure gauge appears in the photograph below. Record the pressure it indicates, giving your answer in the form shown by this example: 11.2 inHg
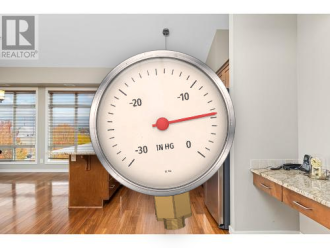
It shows -5.5 inHg
